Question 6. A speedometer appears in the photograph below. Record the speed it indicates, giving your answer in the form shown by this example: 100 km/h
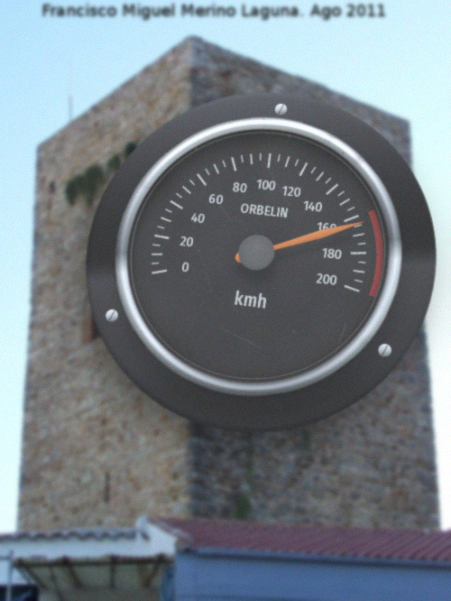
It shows 165 km/h
